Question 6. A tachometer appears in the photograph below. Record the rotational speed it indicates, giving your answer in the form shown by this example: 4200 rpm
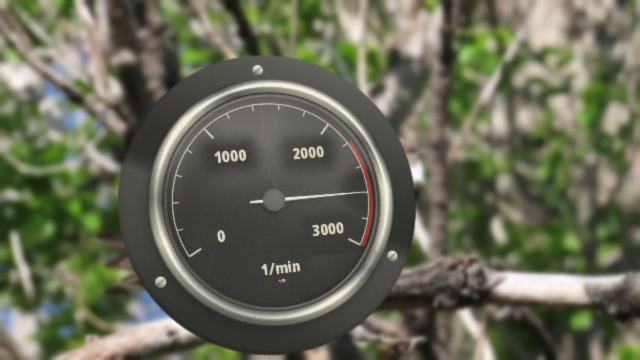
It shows 2600 rpm
